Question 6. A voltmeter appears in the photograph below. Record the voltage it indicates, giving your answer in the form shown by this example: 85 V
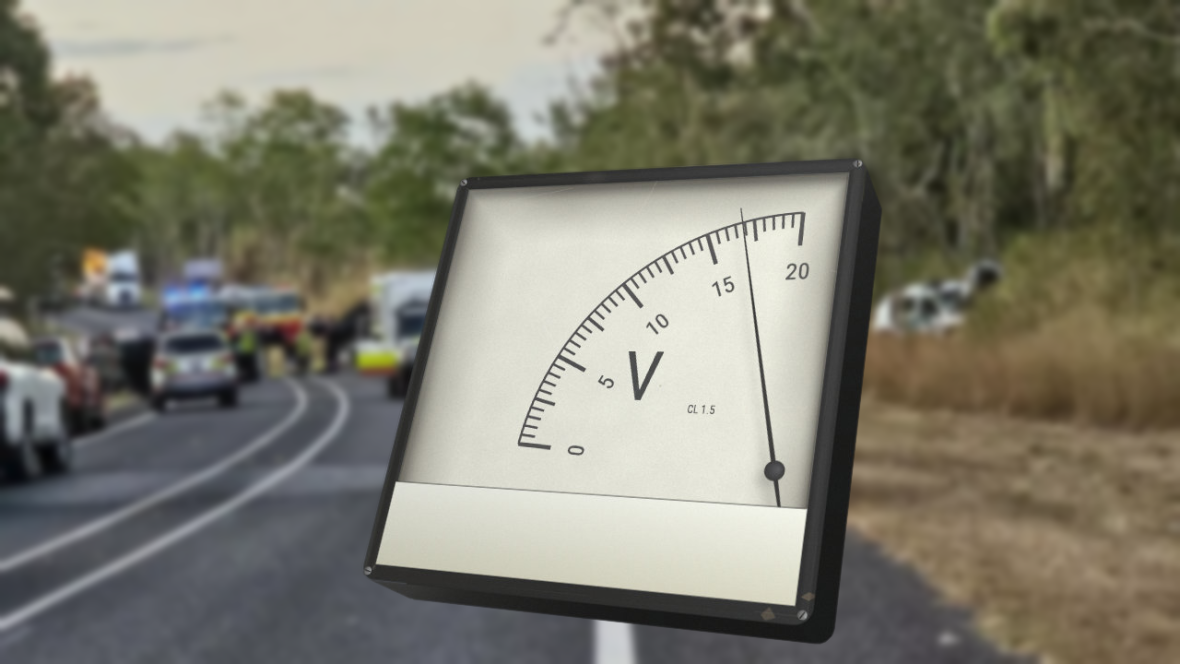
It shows 17 V
